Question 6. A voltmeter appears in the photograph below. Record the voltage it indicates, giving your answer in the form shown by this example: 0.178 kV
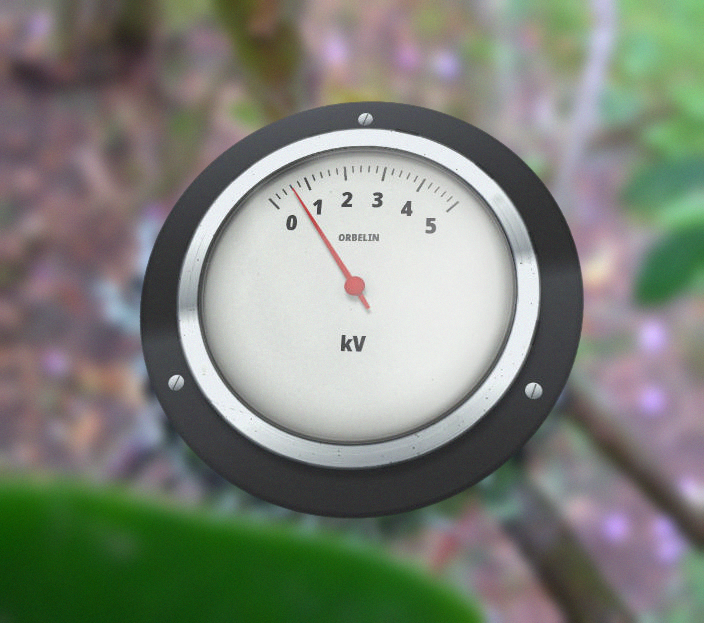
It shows 0.6 kV
